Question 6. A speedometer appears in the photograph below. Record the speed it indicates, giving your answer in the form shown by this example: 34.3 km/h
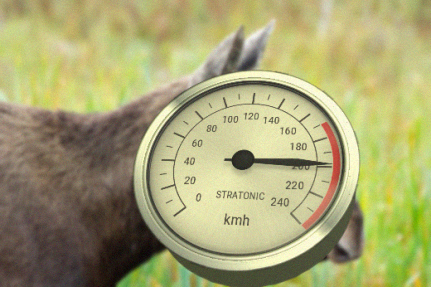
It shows 200 km/h
